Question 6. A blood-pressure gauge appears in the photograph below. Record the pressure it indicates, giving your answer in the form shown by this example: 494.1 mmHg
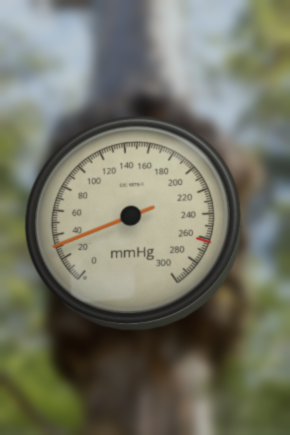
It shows 30 mmHg
